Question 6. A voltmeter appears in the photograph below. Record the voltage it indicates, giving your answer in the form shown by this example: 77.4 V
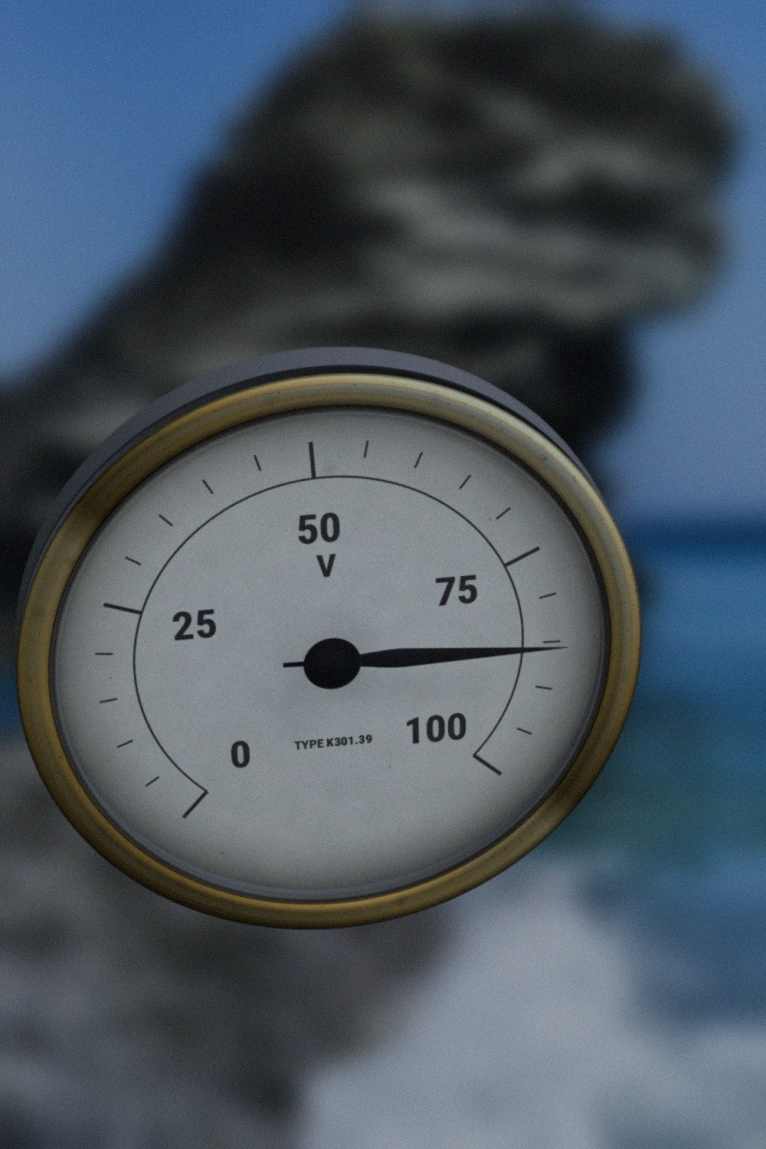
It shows 85 V
